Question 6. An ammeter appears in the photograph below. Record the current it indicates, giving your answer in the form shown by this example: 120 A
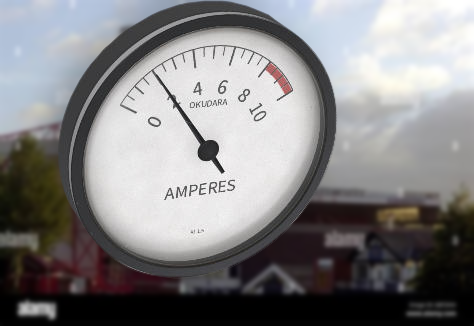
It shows 2 A
